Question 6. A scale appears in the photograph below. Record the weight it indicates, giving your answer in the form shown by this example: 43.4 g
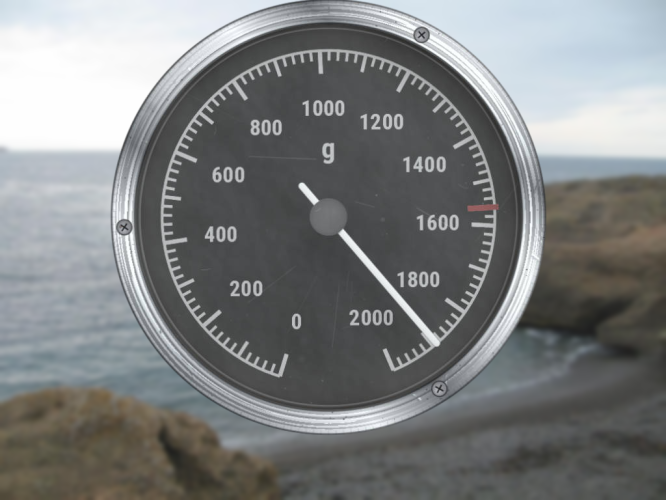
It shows 1890 g
